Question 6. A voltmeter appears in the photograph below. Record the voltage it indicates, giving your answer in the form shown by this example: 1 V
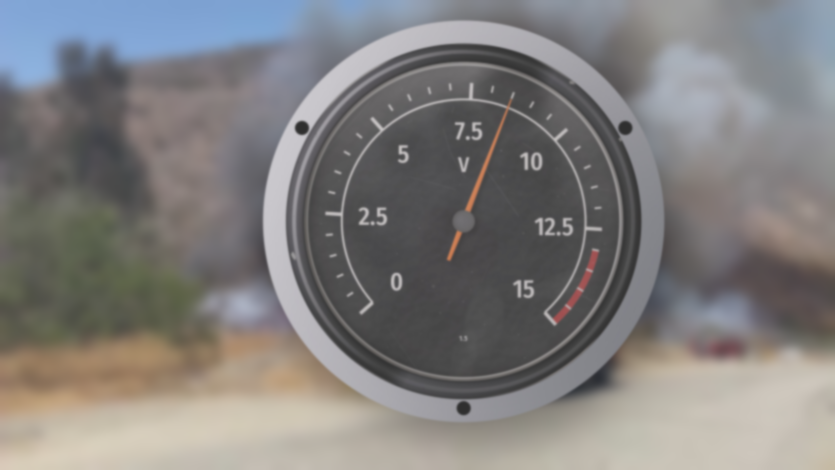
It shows 8.5 V
